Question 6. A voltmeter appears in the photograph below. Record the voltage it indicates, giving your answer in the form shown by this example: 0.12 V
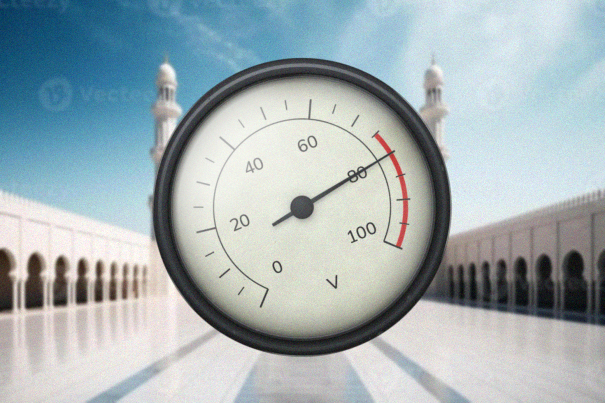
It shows 80 V
